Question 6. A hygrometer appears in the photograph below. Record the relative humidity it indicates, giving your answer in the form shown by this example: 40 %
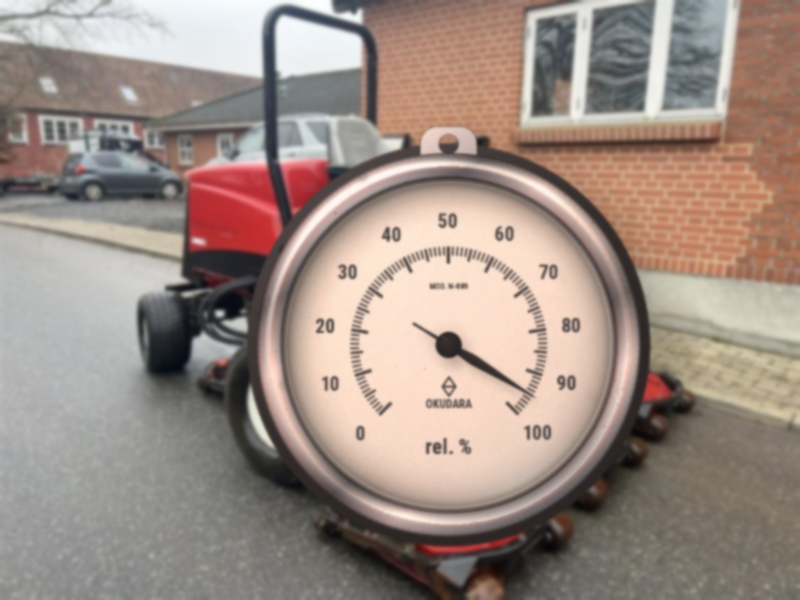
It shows 95 %
